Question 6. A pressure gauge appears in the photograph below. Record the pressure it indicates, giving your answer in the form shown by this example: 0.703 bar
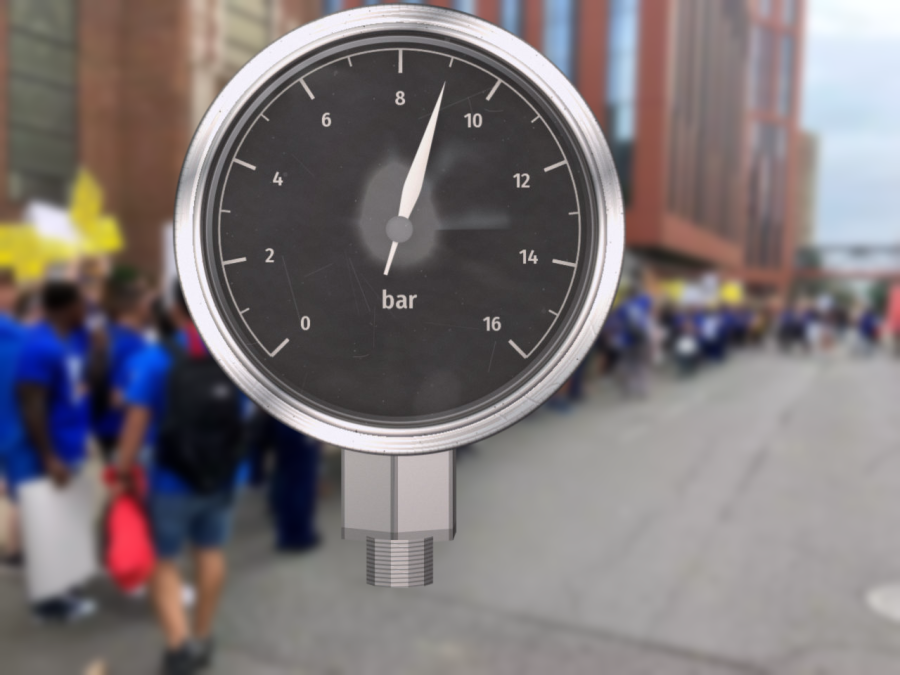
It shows 9 bar
